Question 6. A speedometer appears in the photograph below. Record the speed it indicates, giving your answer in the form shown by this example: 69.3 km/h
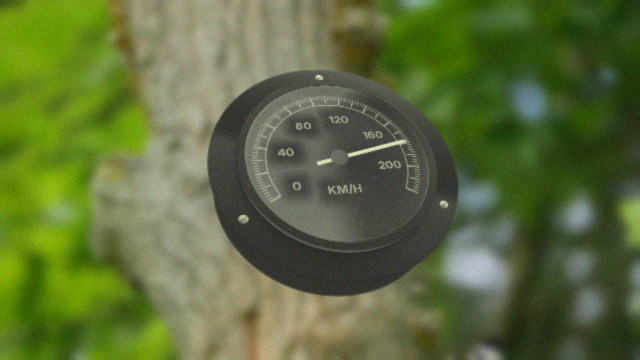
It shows 180 km/h
